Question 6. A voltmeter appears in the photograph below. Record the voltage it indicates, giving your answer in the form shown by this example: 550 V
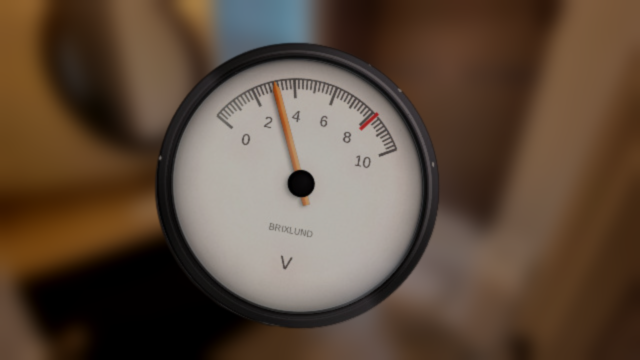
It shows 3 V
